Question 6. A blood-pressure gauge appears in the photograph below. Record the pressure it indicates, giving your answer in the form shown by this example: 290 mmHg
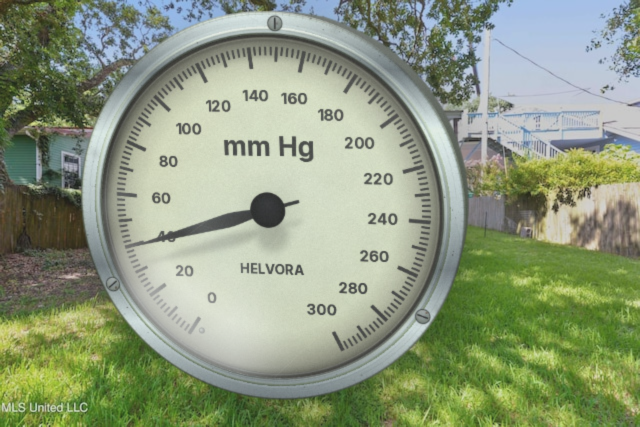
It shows 40 mmHg
